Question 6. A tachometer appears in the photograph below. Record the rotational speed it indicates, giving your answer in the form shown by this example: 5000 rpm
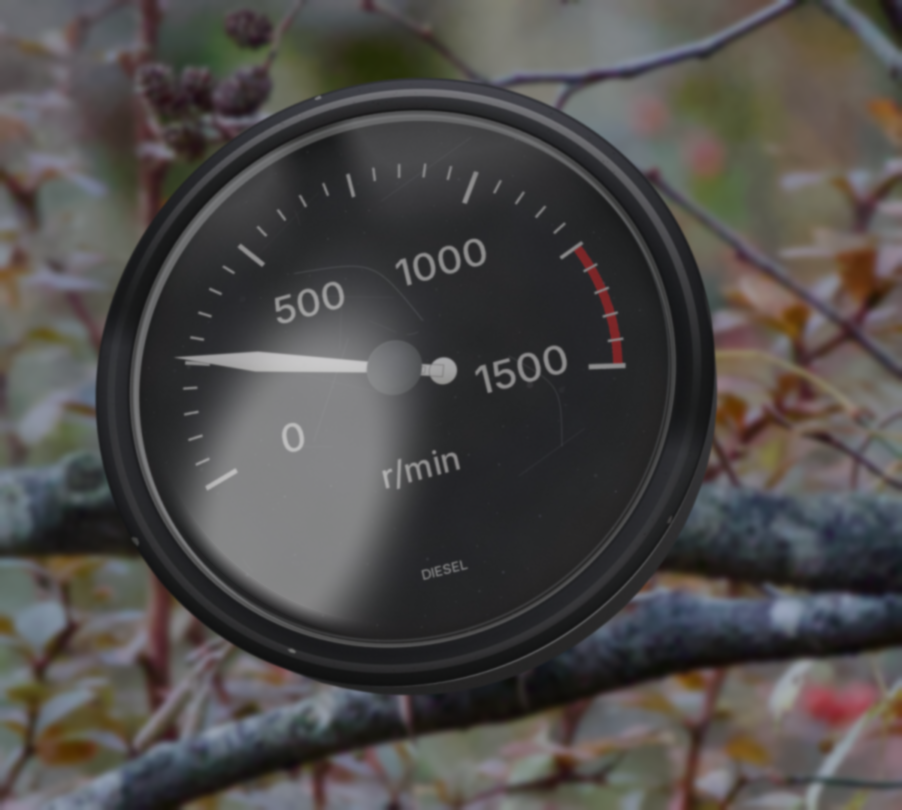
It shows 250 rpm
